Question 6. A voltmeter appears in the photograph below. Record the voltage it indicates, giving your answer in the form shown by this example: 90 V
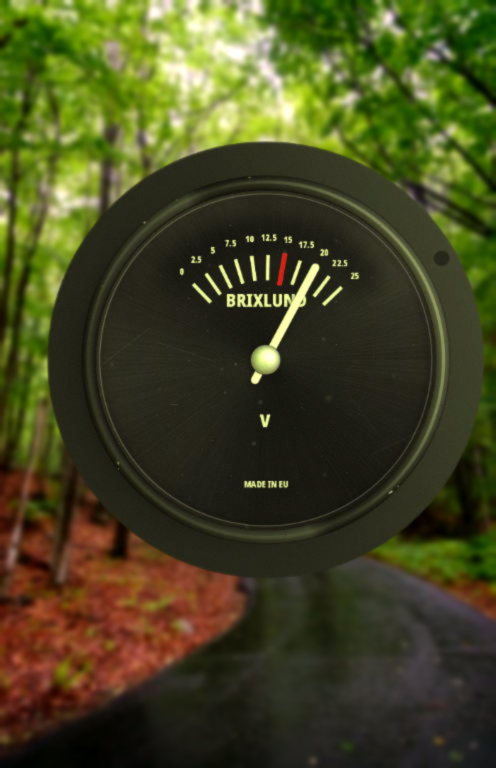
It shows 20 V
